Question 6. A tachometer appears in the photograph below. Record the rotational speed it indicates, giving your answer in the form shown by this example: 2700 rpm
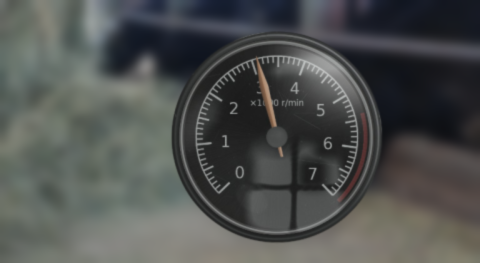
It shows 3100 rpm
